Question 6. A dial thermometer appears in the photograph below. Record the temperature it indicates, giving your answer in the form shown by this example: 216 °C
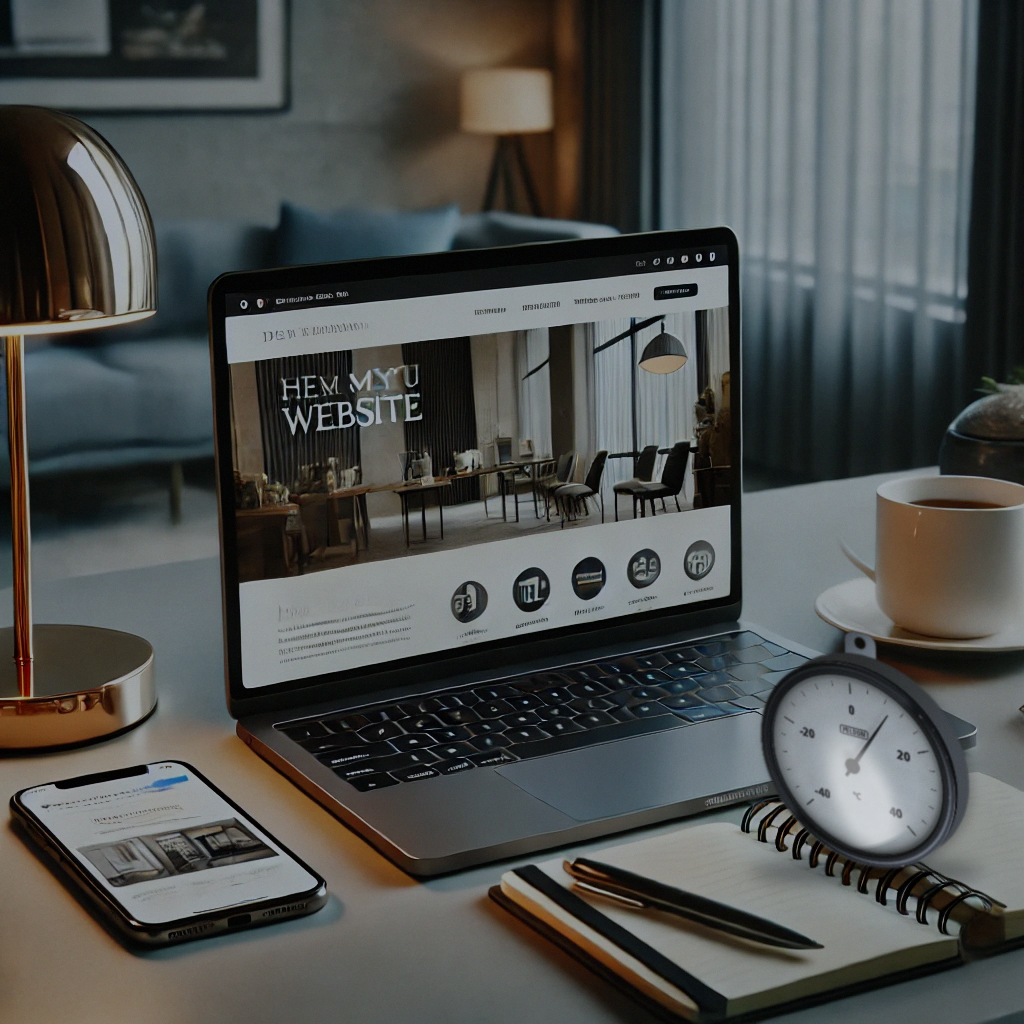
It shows 10 °C
